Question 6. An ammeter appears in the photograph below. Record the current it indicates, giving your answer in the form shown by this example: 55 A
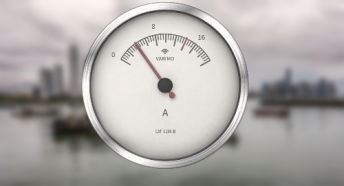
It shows 4 A
